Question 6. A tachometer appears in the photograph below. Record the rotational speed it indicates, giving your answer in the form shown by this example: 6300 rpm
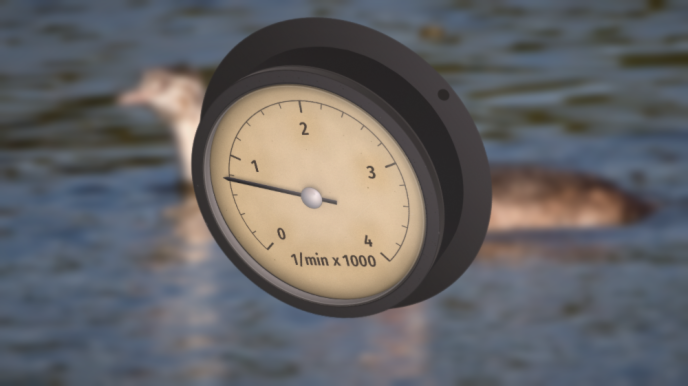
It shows 800 rpm
